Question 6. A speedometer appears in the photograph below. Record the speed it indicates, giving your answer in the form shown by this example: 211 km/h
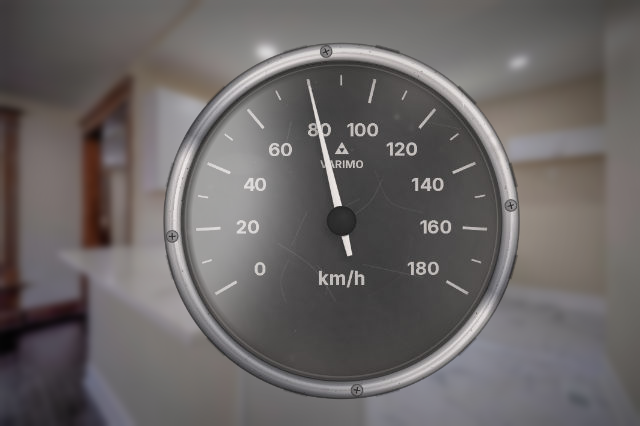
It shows 80 km/h
